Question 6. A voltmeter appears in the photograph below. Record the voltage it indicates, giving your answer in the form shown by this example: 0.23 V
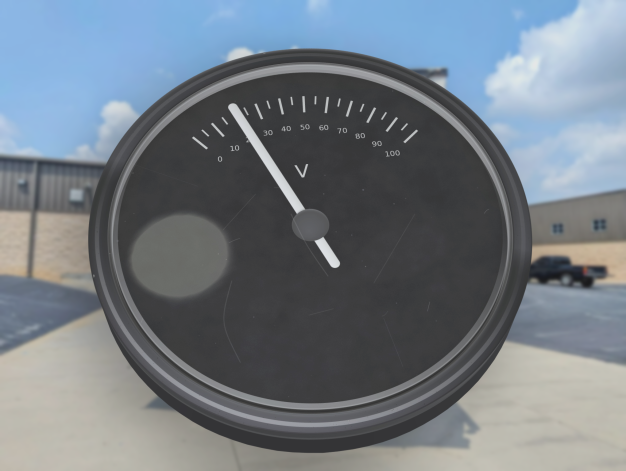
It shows 20 V
